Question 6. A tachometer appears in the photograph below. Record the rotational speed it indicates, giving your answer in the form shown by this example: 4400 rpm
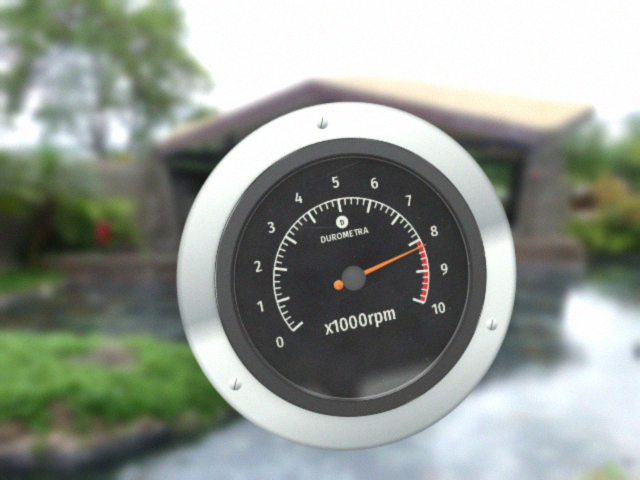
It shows 8200 rpm
